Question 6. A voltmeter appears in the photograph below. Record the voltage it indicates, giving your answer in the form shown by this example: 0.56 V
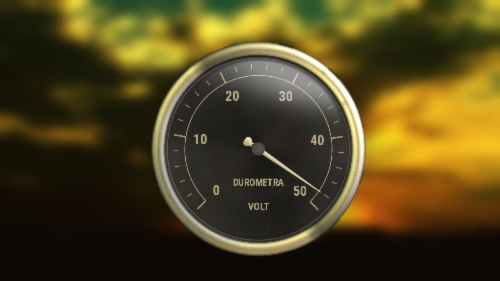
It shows 48 V
